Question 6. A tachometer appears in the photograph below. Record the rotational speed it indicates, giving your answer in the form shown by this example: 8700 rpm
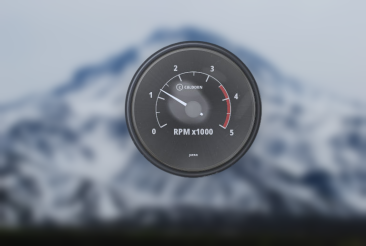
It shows 1250 rpm
